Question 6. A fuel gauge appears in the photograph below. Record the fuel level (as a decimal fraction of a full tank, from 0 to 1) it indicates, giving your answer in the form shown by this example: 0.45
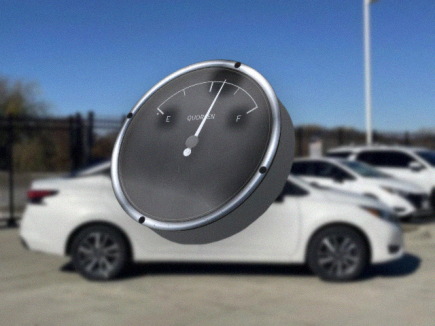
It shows 0.625
